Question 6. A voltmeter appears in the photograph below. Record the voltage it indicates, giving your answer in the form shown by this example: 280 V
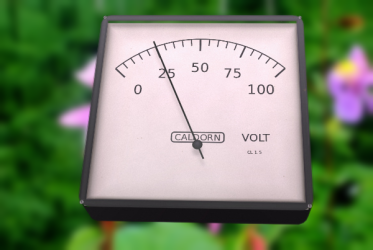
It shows 25 V
